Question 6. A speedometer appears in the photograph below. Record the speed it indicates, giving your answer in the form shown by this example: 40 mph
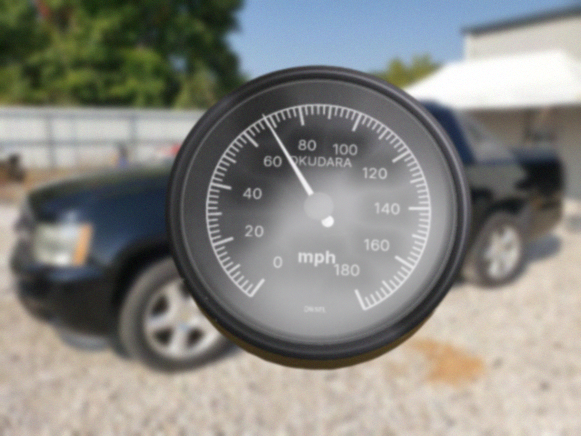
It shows 68 mph
